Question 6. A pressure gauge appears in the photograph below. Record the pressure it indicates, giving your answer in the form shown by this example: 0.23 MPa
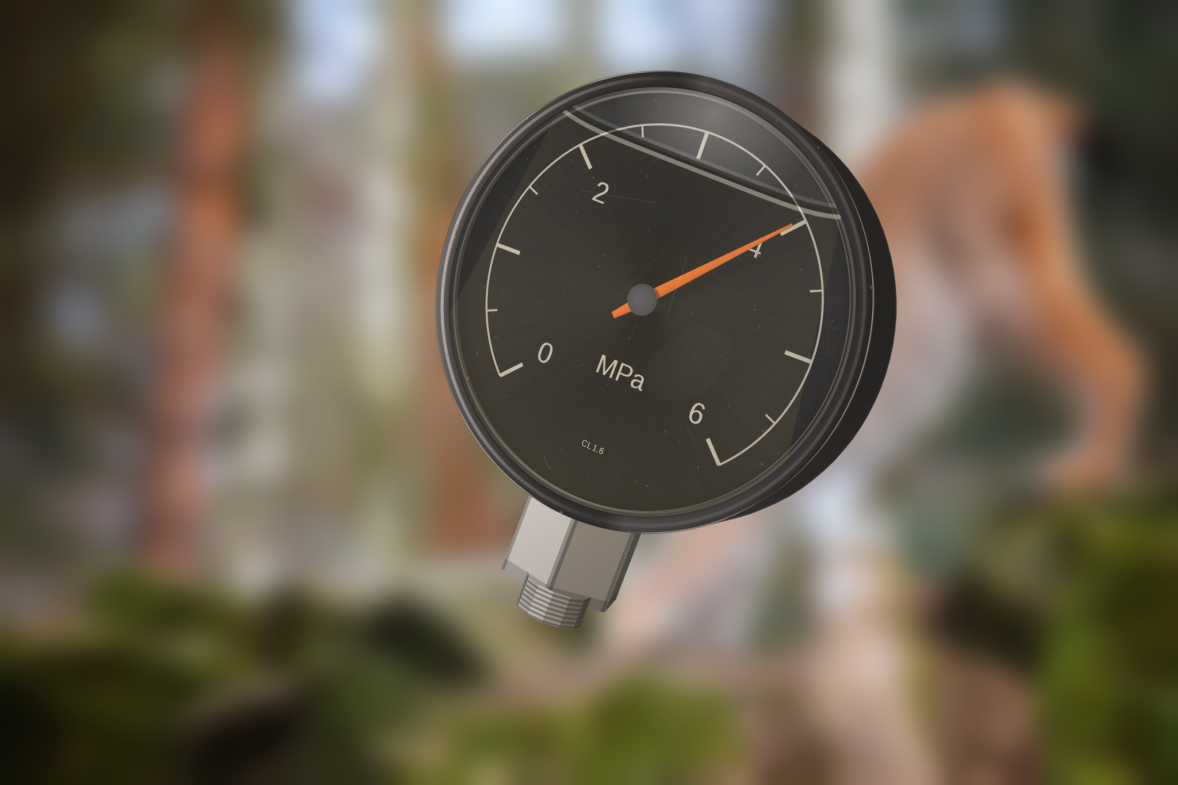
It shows 4 MPa
